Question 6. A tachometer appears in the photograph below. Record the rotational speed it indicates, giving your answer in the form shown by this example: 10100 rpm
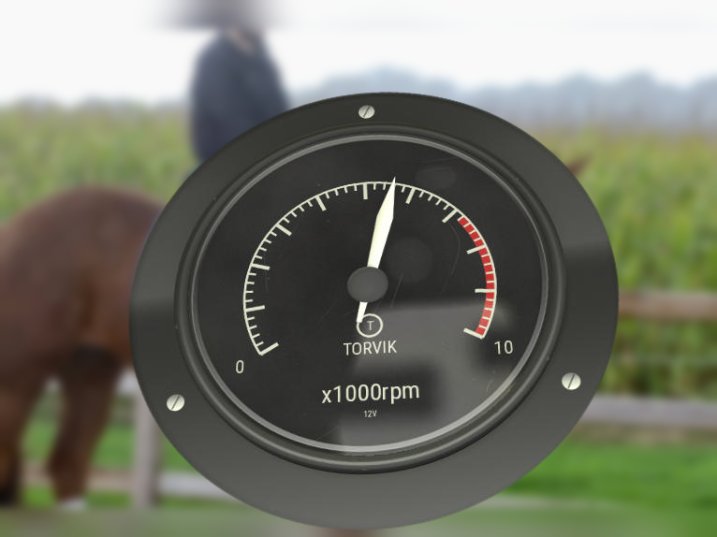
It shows 5600 rpm
